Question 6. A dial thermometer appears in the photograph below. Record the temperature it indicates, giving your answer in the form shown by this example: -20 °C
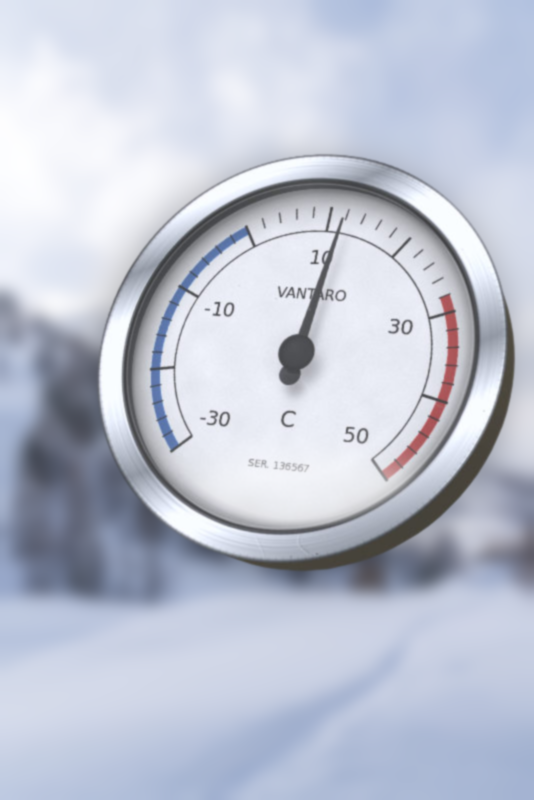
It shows 12 °C
